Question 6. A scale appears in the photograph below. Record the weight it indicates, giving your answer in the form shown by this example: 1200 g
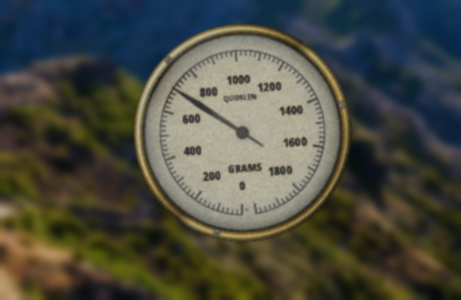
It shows 700 g
